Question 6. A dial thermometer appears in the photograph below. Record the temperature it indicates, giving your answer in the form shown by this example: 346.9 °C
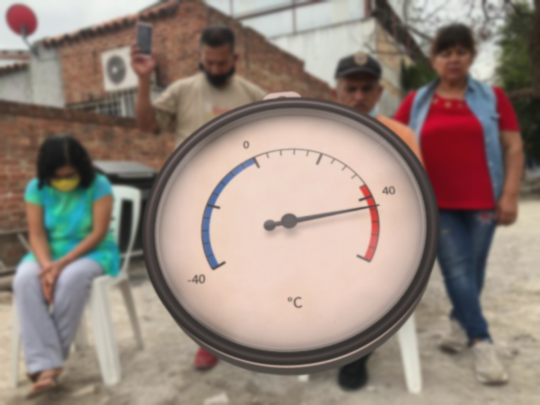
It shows 44 °C
